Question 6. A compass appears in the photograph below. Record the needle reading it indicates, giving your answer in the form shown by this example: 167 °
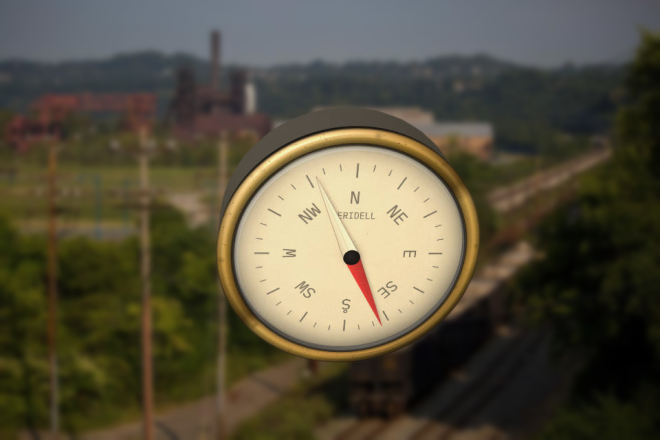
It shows 155 °
